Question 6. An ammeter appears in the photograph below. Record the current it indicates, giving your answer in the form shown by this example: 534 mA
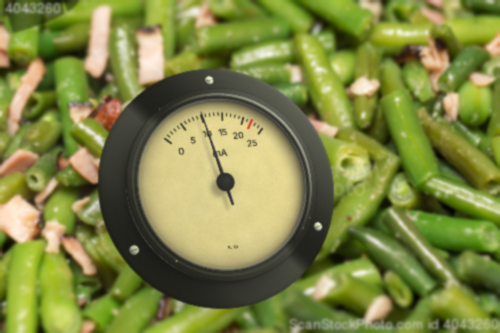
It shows 10 mA
